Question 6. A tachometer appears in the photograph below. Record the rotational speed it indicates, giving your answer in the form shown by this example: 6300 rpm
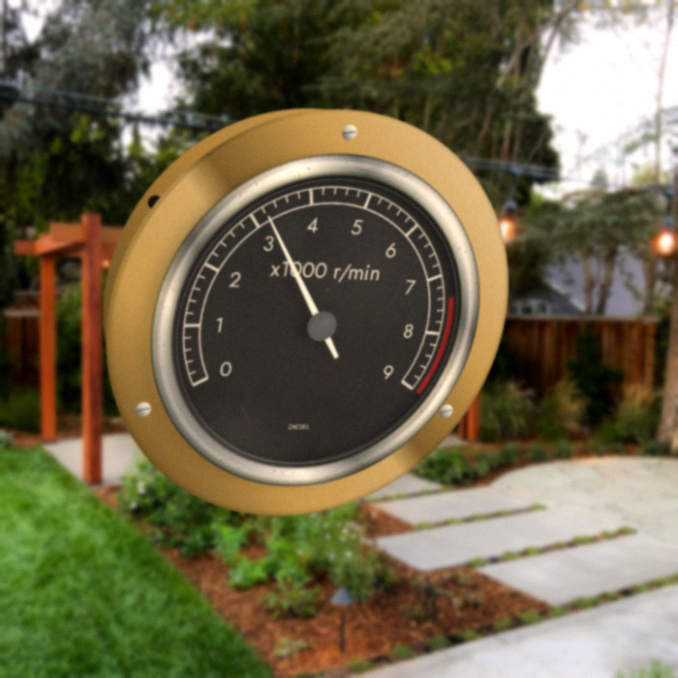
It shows 3200 rpm
